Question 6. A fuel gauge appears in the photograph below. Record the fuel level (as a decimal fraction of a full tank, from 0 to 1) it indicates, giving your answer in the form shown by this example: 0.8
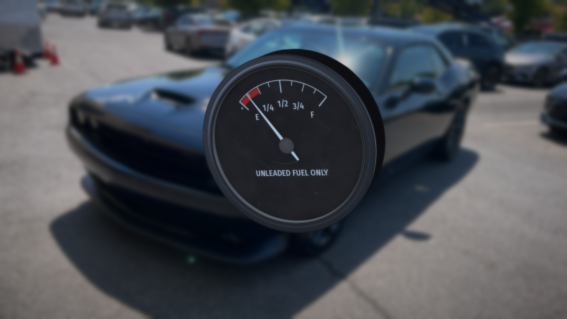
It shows 0.125
